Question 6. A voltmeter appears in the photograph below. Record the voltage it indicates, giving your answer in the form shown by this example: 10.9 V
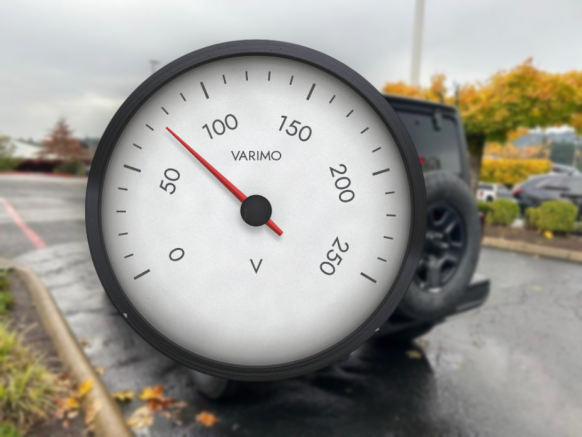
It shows 75 V
